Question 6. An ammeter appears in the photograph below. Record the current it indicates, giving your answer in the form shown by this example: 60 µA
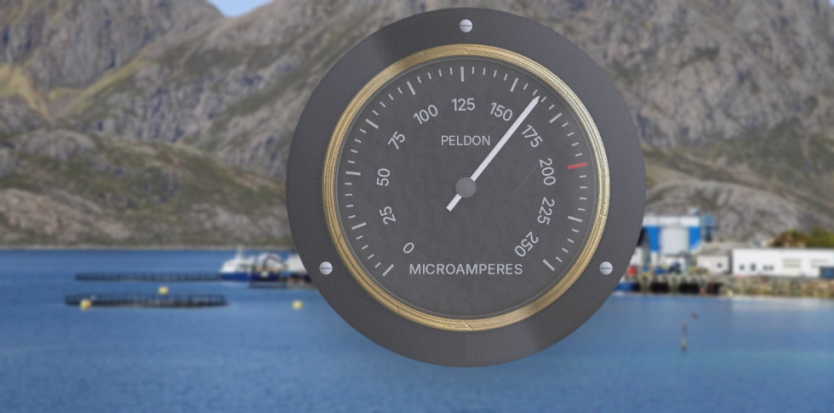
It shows 162.5 µA
